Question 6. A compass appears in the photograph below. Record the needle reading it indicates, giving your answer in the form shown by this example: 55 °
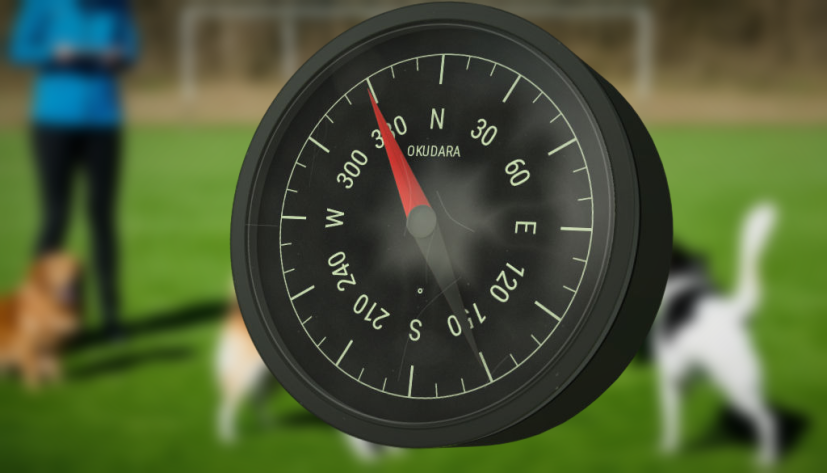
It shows 330 °
